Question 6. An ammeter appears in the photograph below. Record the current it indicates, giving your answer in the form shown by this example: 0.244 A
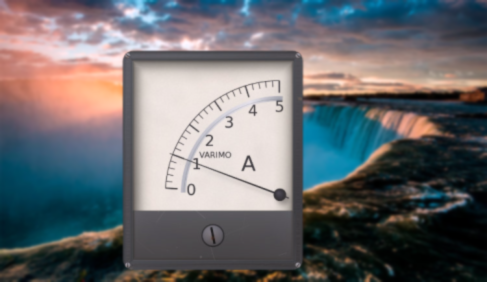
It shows 1 A
